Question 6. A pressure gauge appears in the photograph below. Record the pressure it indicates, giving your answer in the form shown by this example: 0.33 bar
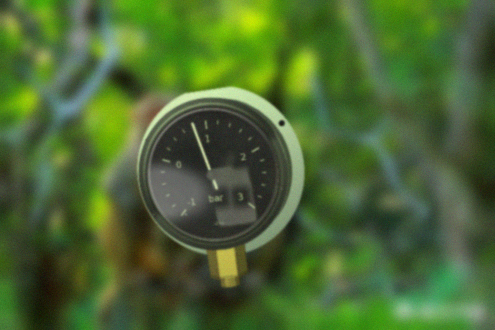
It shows 0.8 bar
